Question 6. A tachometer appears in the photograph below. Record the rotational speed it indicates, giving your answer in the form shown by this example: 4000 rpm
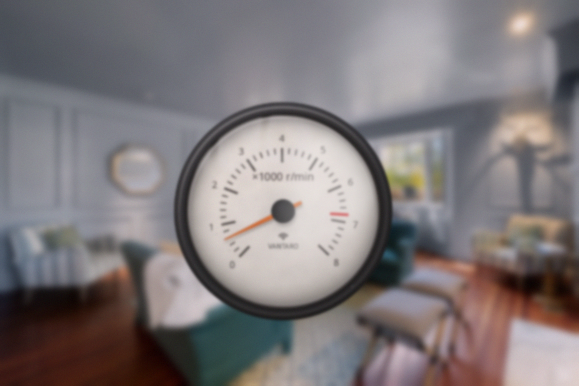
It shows 600 rpm
